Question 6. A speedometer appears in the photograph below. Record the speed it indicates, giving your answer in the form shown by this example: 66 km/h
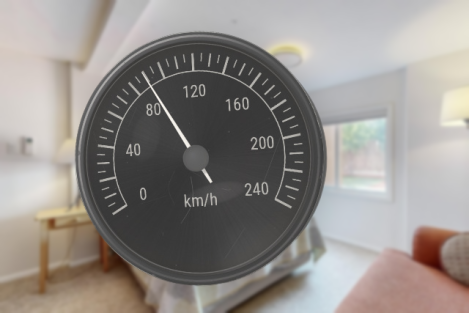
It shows 90 km/h
